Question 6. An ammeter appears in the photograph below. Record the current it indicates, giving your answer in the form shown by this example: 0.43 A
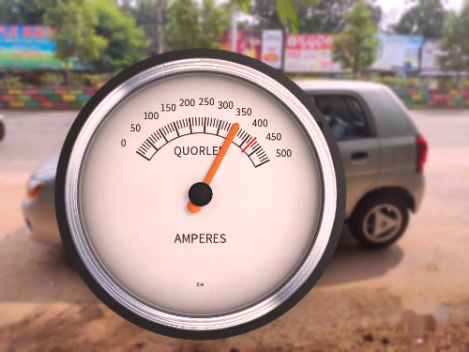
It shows 350 A
